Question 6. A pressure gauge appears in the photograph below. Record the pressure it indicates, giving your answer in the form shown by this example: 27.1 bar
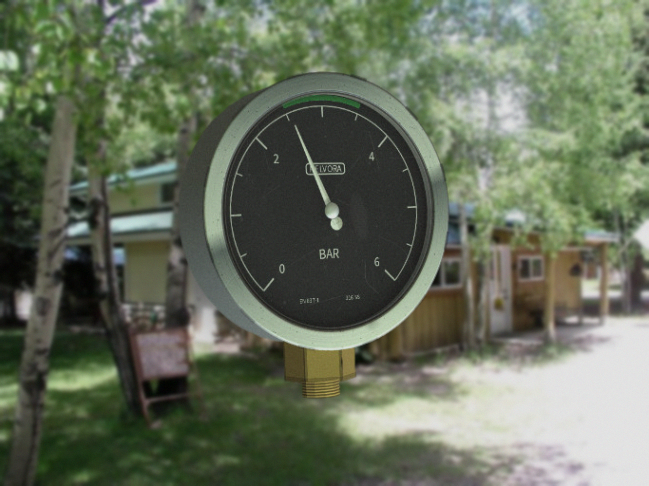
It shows 2.5 bar
